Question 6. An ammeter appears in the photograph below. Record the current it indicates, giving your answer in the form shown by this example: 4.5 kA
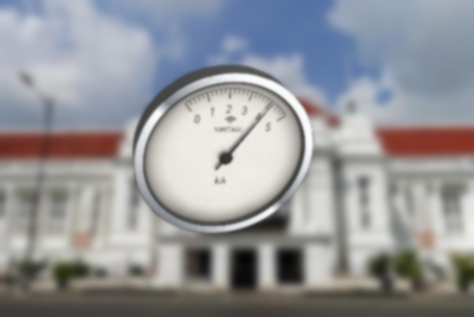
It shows 4 kA
